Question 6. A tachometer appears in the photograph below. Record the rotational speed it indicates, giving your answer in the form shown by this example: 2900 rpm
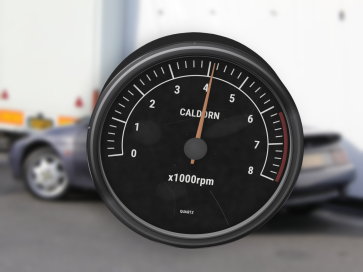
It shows 4100 rpm
